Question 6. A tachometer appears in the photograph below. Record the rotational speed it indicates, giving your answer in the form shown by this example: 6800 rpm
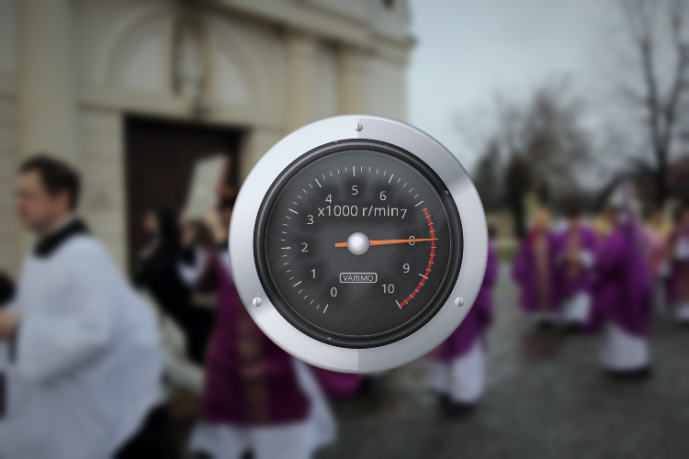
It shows 8000 rpm
